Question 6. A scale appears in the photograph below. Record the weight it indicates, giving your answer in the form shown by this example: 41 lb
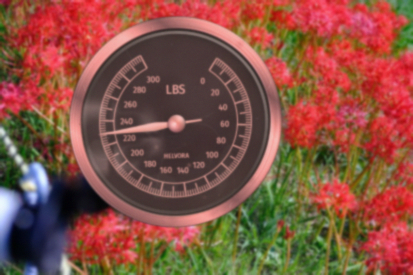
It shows 230 lb
